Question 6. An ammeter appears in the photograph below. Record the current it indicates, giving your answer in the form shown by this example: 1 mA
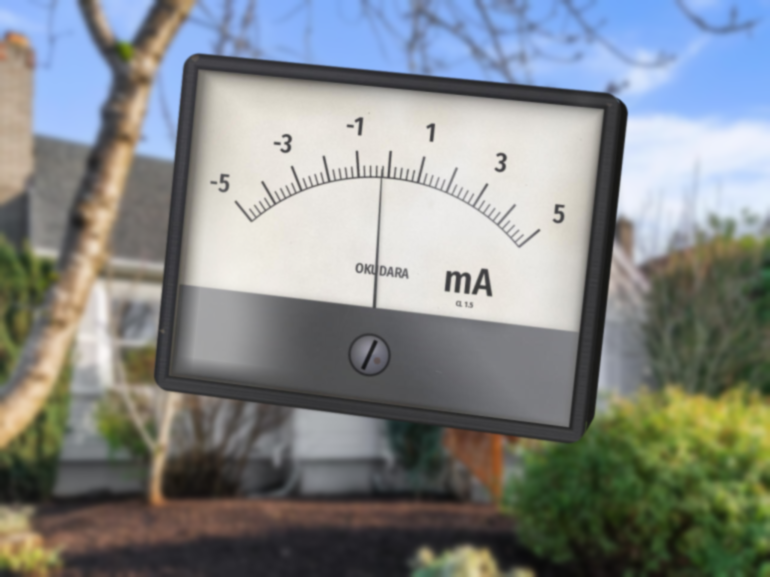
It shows -0.2 mA
